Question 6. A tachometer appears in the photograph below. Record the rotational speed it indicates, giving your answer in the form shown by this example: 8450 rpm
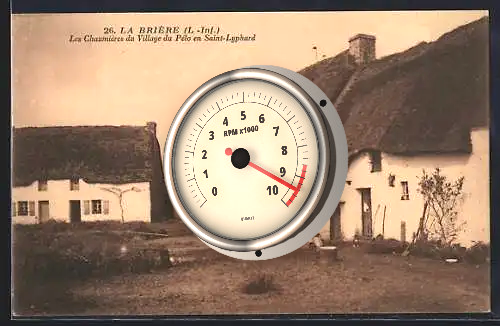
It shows 9400 rpm
